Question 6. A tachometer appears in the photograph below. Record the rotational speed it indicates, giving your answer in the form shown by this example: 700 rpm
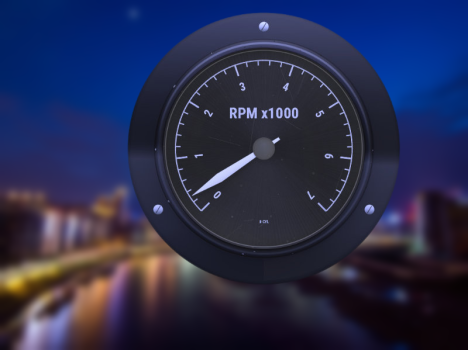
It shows 300 rpm
